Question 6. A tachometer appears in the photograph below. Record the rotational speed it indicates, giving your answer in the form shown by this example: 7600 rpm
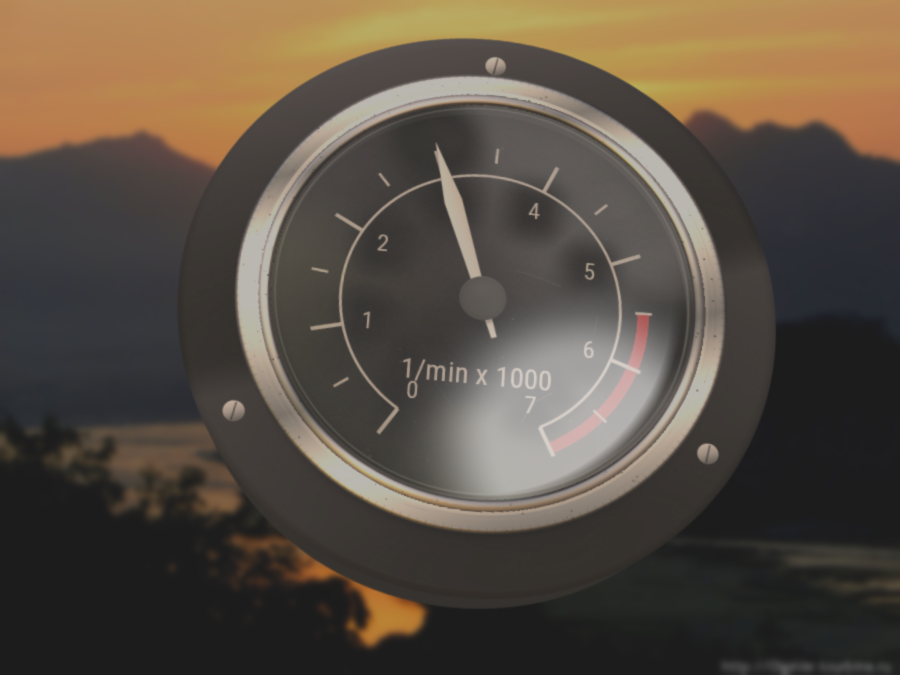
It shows 3000 rpm
